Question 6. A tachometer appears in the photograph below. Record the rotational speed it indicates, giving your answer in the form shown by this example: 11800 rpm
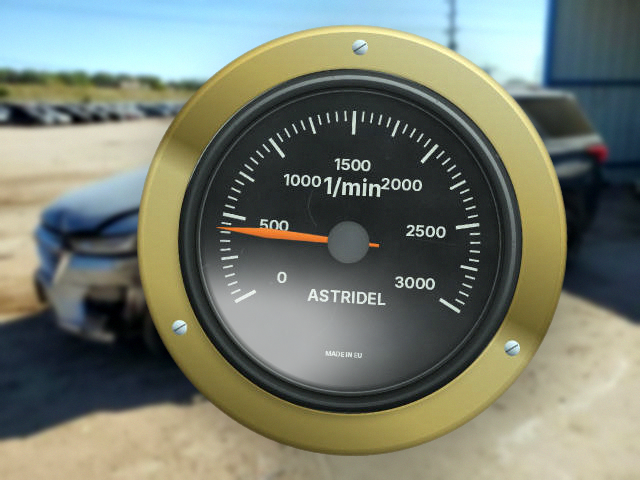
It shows 425 rpm
